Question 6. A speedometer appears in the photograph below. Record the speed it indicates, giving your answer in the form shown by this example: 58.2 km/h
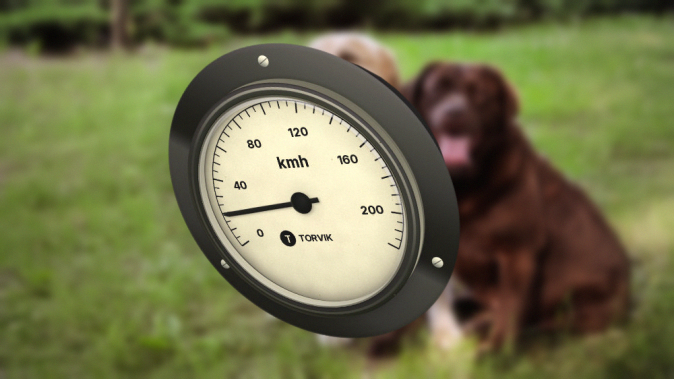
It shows 20 km/h
